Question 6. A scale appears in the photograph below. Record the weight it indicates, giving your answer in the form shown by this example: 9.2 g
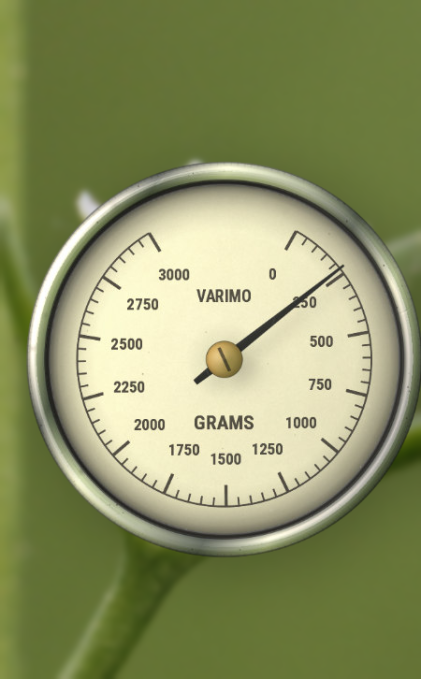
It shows 225 g
